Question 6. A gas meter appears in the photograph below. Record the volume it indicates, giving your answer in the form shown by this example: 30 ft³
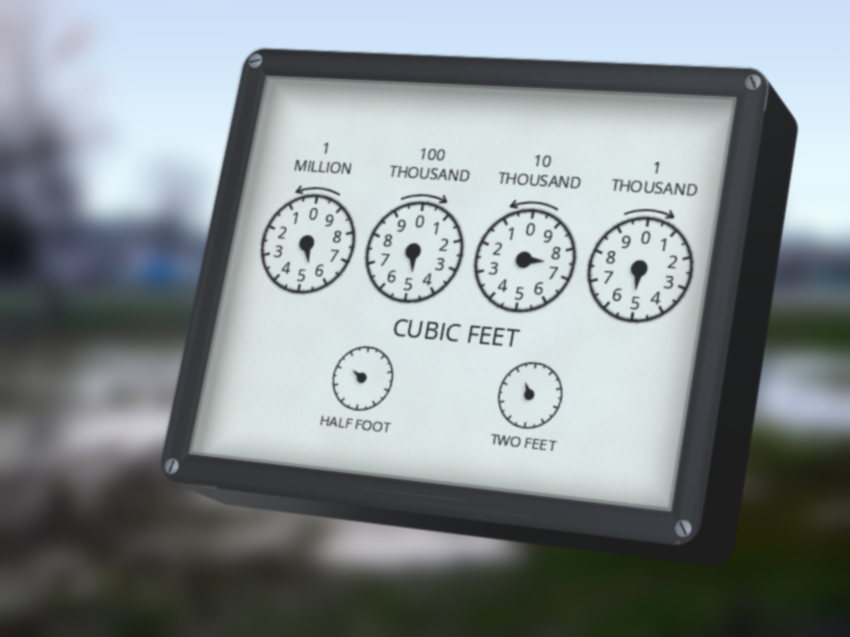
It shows 547500 ft³
